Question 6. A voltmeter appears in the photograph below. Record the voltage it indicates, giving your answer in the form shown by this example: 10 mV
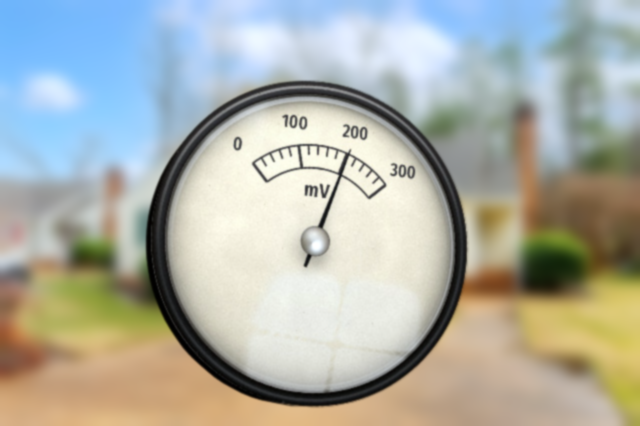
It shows 200 mV
